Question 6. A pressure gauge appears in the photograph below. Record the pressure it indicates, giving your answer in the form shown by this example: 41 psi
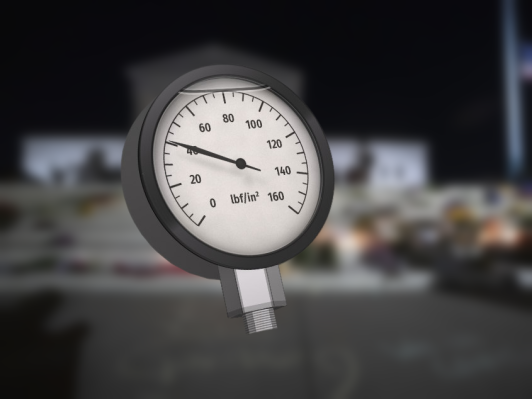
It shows 40 psi
